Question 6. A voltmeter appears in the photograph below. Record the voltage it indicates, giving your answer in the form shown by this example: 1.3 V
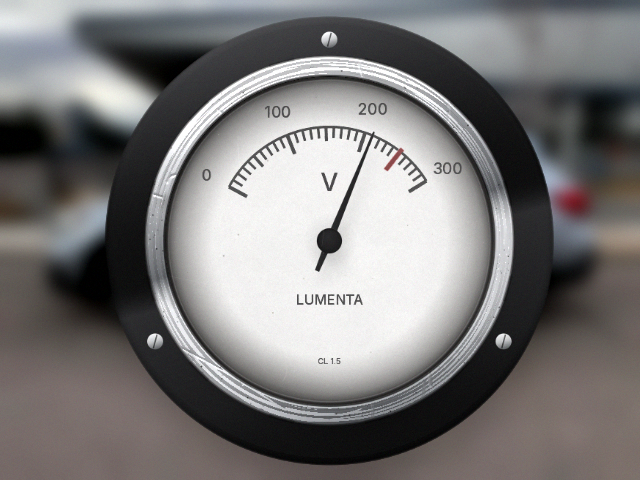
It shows 210 V
